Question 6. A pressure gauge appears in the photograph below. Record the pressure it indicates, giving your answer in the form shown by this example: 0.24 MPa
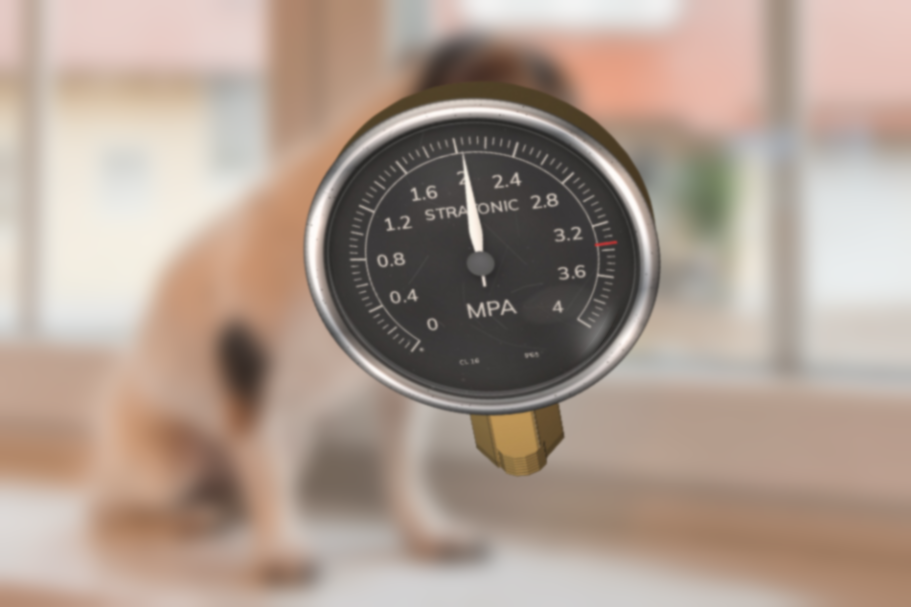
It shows 2.05 MPa
